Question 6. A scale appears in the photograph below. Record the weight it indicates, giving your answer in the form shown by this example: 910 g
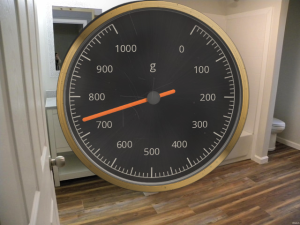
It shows 740 g
